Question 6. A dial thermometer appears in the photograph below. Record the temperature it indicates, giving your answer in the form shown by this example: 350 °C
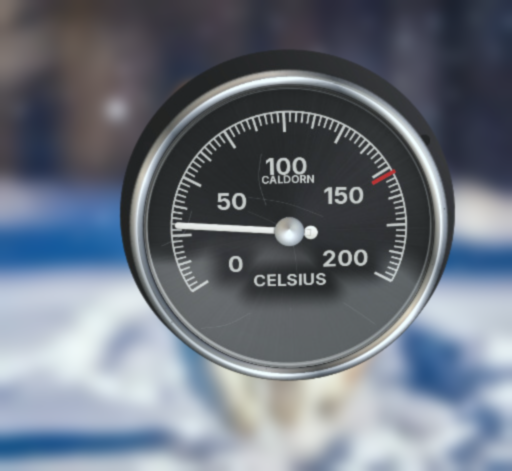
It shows 30 °C
